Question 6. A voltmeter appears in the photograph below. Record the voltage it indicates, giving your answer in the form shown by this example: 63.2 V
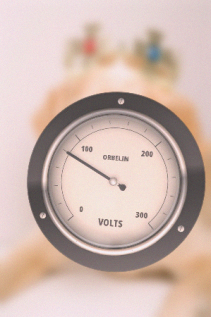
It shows 80 V
